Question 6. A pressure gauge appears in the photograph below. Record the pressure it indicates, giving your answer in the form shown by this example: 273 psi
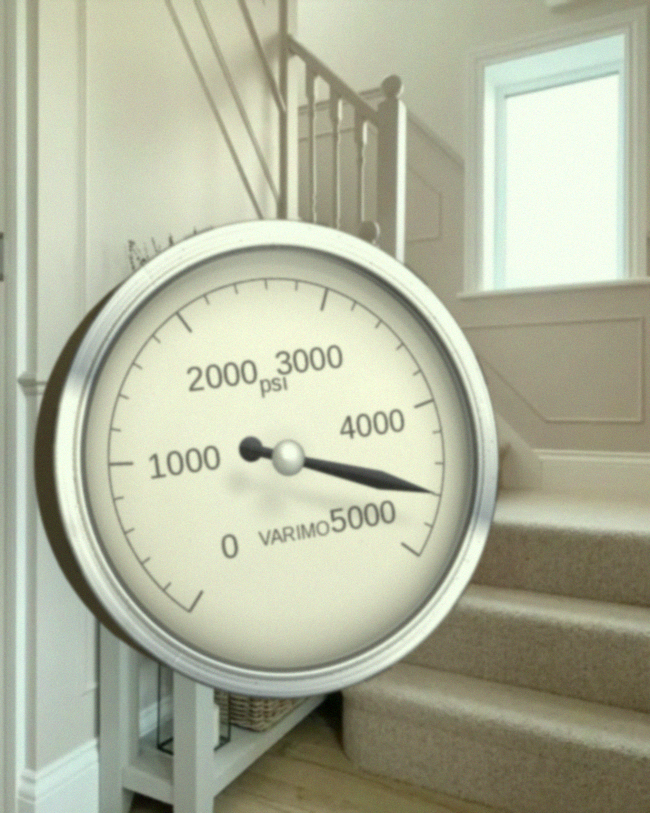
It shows 4600 psi
